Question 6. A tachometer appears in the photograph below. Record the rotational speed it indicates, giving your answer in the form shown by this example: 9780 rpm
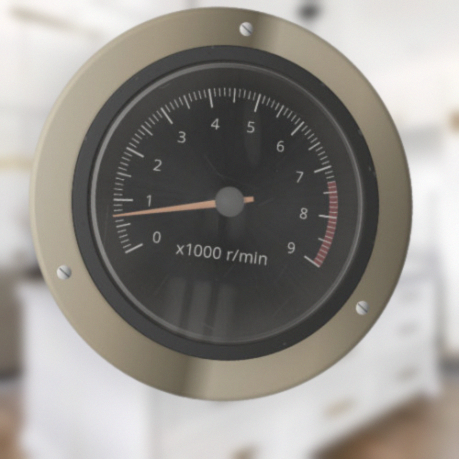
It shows 700 rpm
